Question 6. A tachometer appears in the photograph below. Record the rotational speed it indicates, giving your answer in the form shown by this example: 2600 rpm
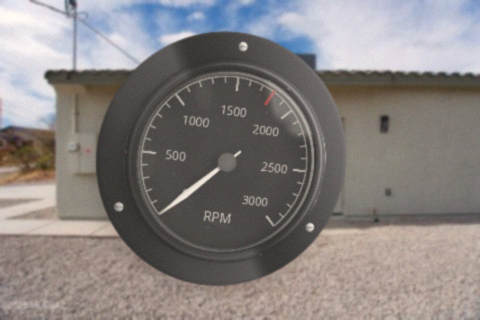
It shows 0 rpm
